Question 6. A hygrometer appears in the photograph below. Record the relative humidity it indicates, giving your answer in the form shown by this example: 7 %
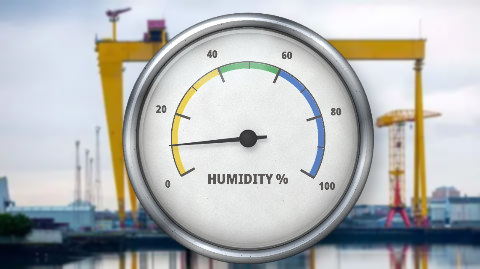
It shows 10 %
